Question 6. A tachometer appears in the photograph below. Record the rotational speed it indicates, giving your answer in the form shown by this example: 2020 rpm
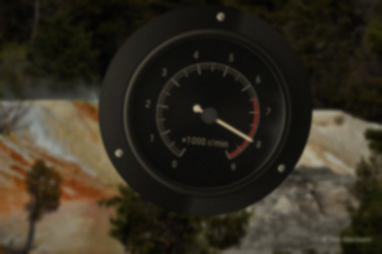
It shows 8000 rpm
